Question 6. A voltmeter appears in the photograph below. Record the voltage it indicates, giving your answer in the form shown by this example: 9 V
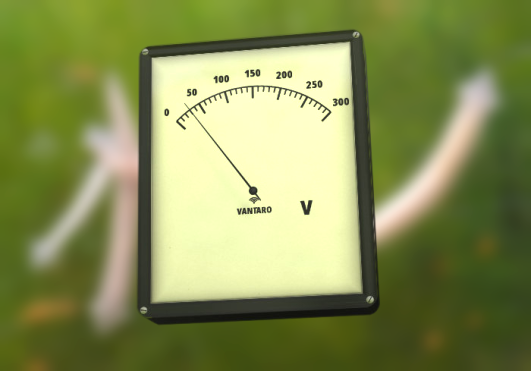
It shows 30 V
